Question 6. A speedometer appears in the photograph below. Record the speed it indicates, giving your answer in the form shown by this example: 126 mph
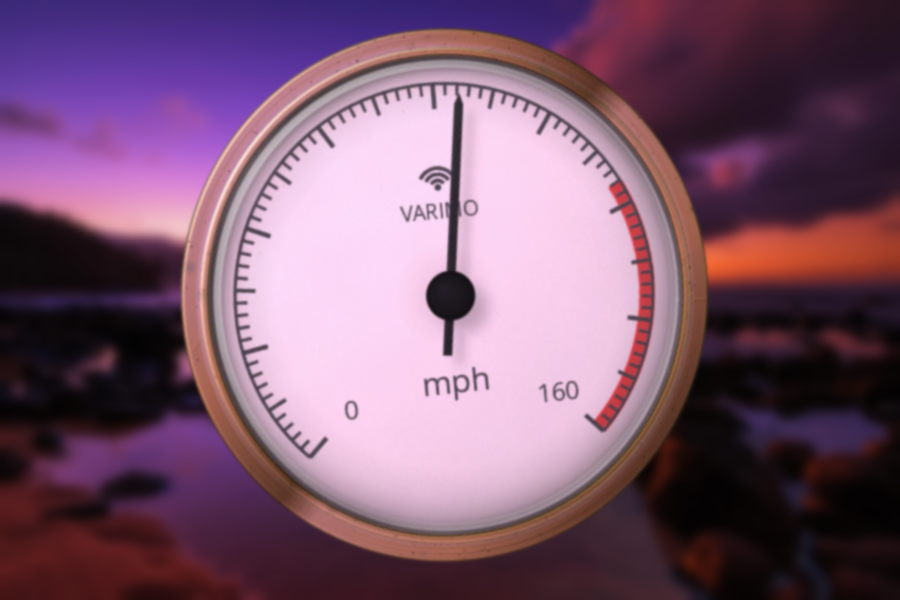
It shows 84 mph
